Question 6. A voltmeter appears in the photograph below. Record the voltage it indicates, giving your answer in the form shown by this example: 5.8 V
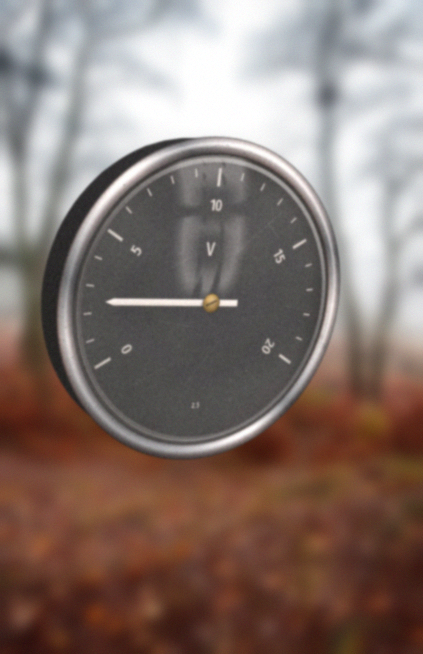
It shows 2.5 V
